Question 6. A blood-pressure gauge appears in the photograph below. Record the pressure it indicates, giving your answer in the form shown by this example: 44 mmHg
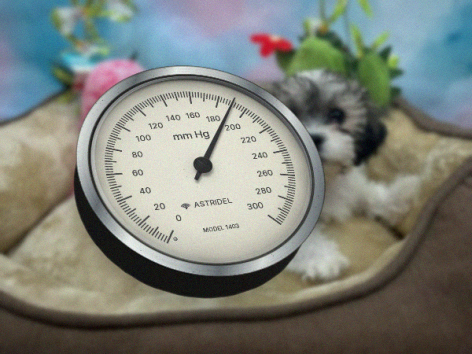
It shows 190 mmHg
